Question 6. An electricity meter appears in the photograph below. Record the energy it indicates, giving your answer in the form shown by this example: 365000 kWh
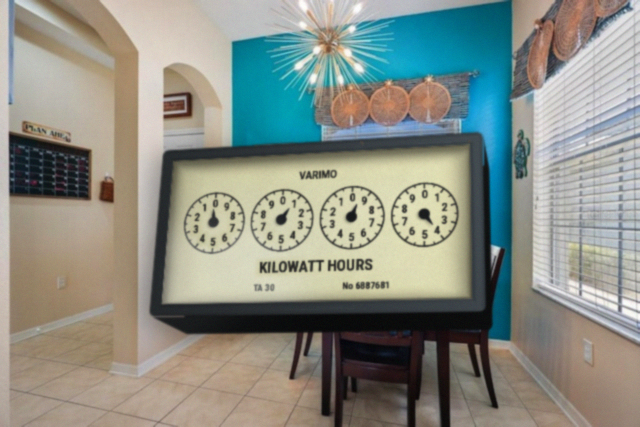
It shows 94 kWh
